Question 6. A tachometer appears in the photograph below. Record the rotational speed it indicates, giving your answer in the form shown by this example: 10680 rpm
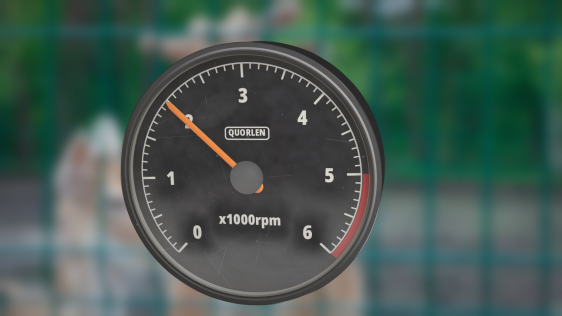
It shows 2000 rpm
